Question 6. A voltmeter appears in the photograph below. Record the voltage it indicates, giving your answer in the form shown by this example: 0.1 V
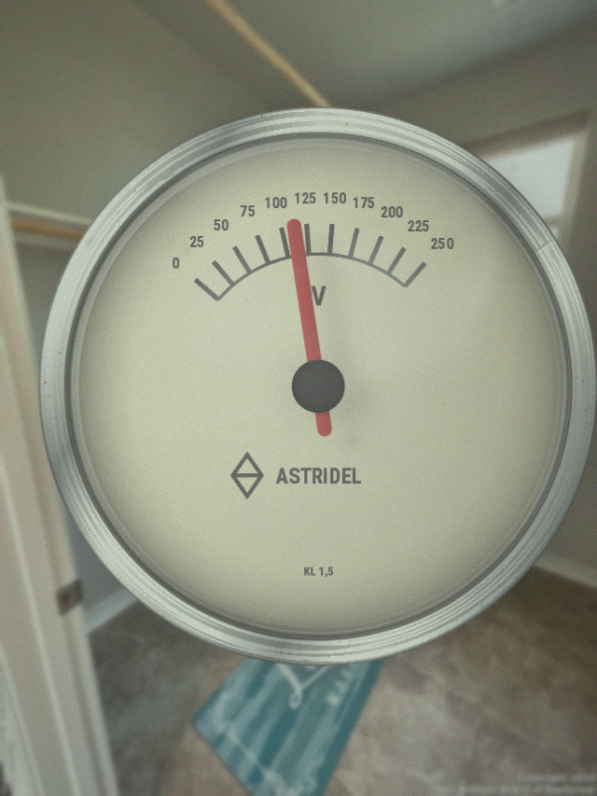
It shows 112.5 V
